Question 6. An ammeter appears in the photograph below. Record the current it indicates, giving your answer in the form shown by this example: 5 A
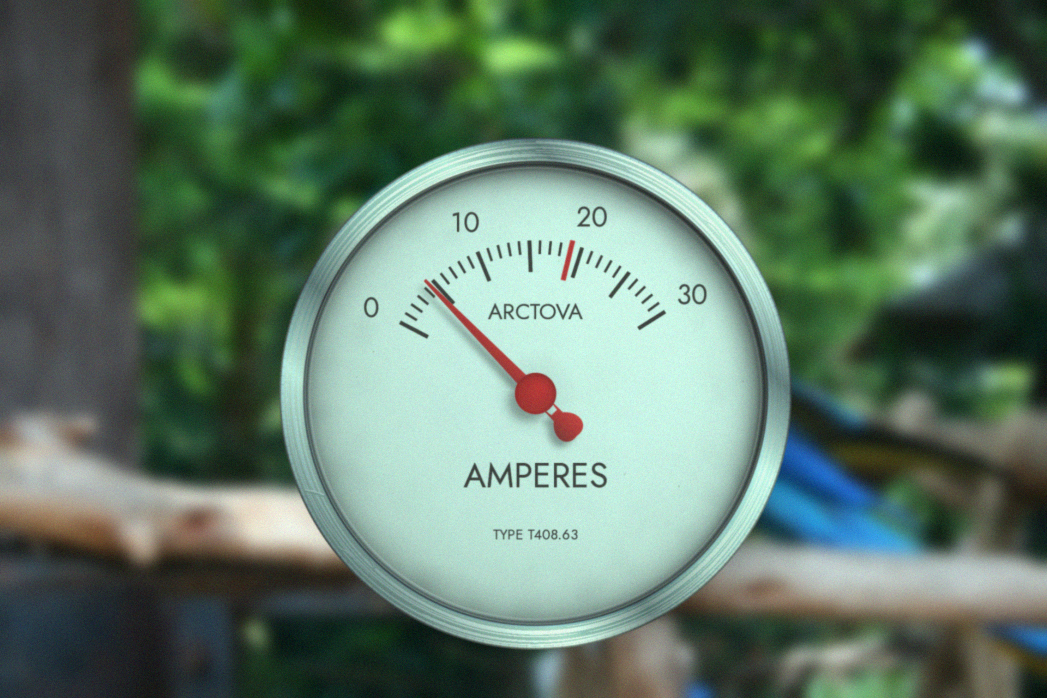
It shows 4.5 A
